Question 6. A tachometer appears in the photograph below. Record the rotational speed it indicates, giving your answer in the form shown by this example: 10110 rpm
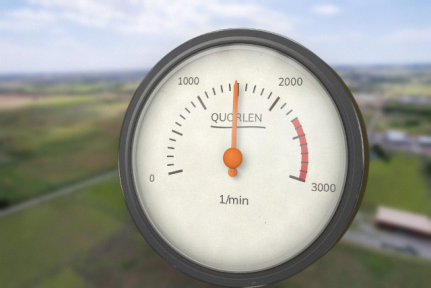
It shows 1500 rpm
